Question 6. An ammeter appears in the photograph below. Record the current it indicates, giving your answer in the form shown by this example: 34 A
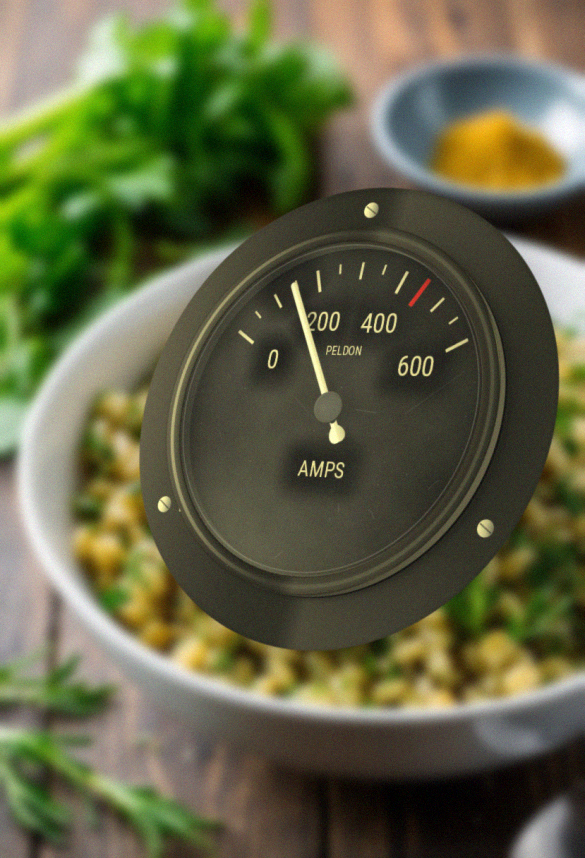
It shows 150 A
